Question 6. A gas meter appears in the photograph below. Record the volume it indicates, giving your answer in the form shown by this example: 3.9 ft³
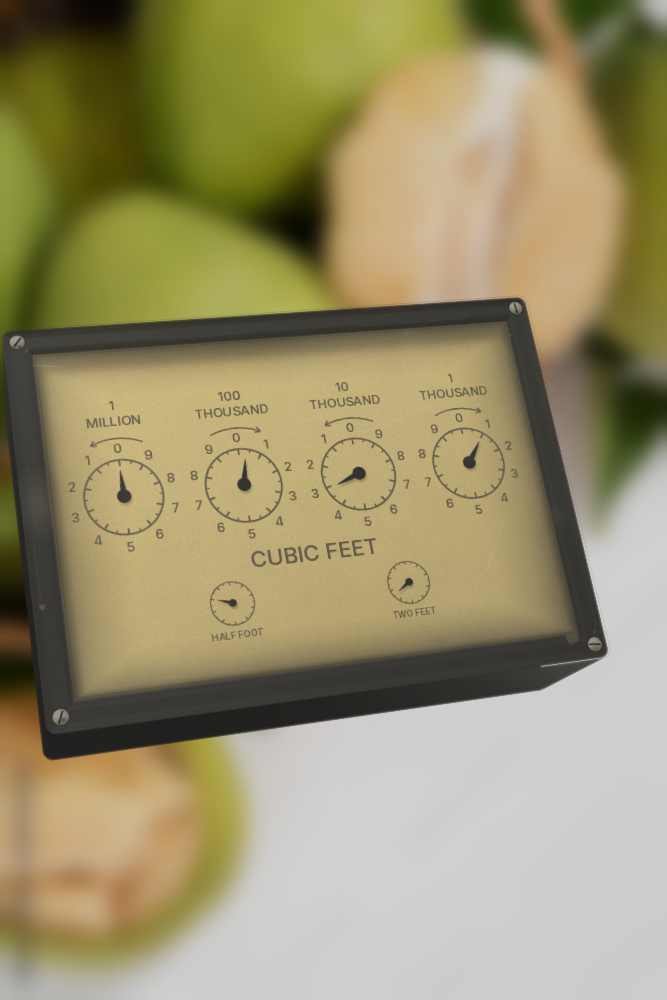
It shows 3100 ft³
